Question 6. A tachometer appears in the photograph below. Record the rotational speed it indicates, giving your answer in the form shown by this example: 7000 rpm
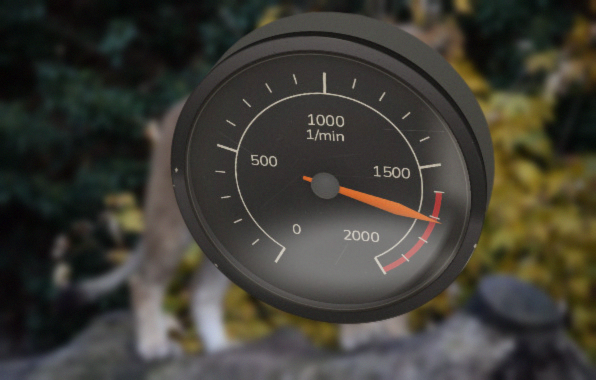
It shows 1700 rpm
